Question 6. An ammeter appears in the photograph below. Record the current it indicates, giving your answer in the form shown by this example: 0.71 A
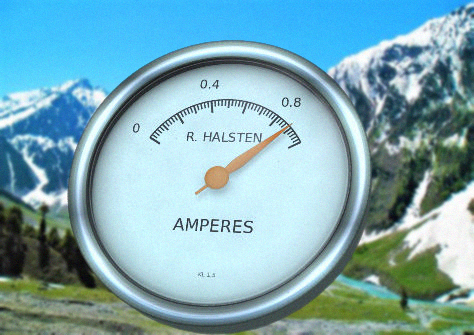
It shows 0.9 A
